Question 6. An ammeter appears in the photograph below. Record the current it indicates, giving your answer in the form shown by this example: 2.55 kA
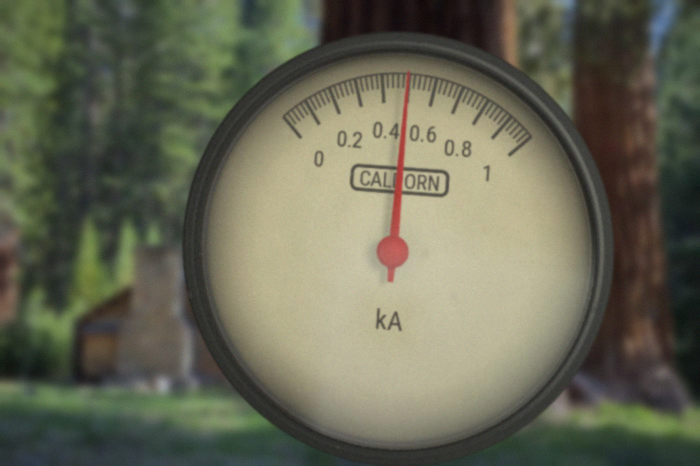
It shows 0.5 kA
